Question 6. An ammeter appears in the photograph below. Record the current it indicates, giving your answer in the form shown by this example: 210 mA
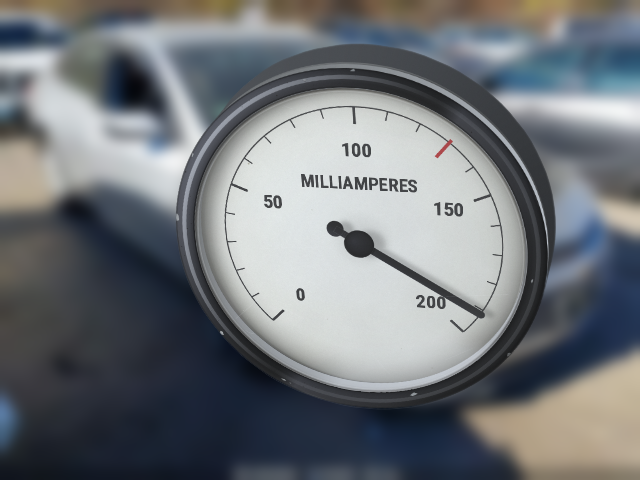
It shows 190 mA
